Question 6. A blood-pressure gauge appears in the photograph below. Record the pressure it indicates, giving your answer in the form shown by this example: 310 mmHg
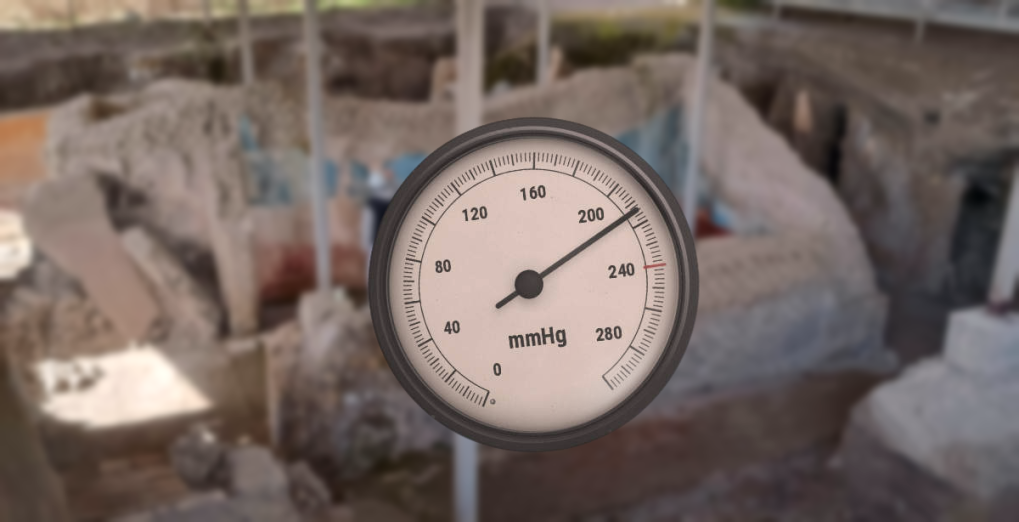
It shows 214 mmHg
